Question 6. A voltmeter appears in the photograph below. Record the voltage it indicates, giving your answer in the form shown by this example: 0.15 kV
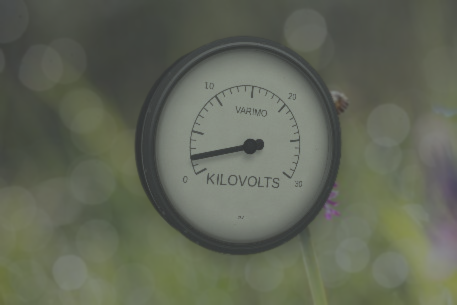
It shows 2 kV
